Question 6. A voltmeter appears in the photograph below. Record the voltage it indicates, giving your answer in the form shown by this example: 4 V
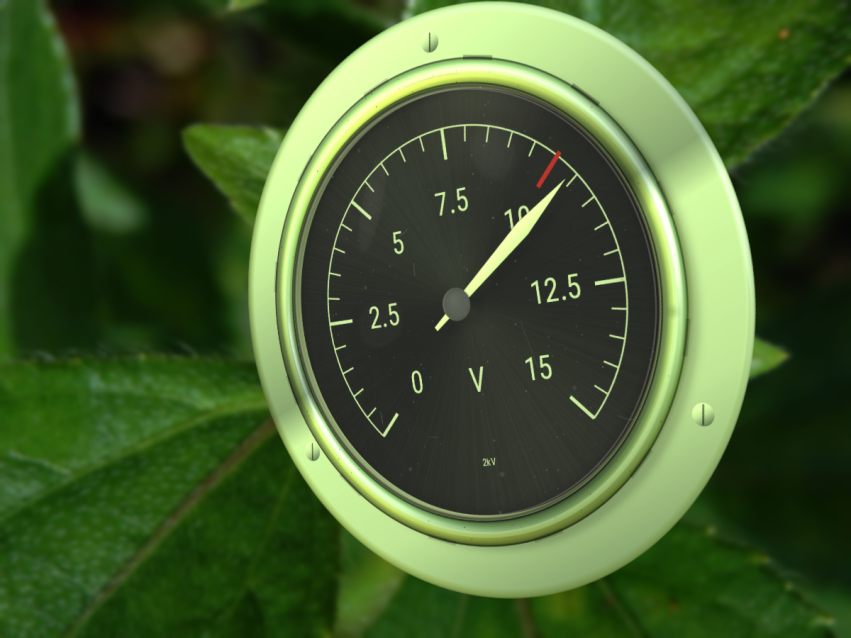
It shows 10.5 V
